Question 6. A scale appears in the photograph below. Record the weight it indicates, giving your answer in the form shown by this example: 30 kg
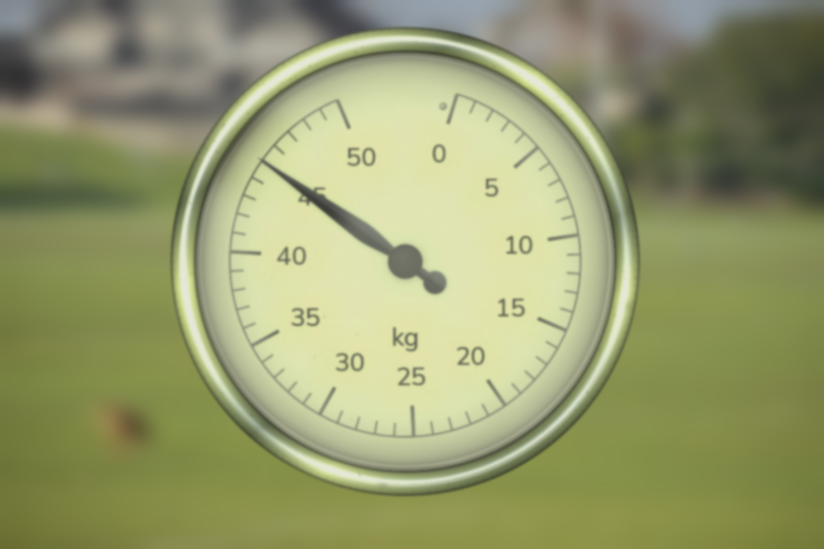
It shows 45 kg
